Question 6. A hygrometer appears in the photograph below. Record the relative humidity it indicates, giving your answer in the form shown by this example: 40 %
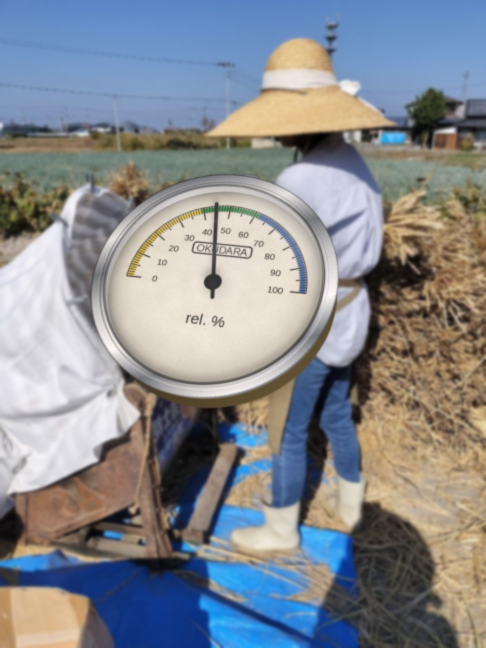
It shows 45 %
